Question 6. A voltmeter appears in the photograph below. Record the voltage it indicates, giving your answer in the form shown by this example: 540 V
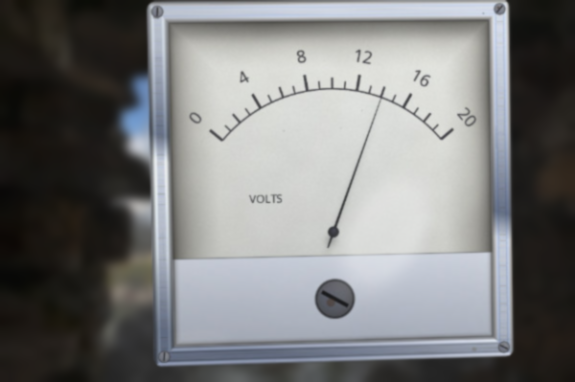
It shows 14 V
